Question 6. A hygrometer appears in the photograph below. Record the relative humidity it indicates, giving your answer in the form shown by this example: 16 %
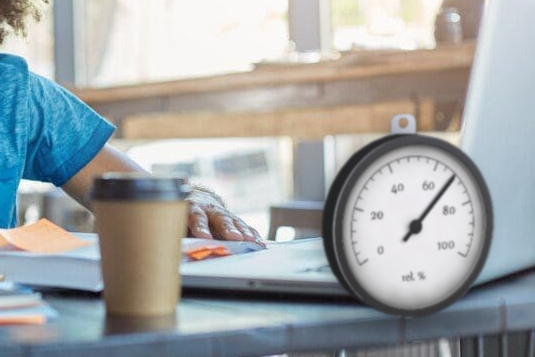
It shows 68 %
